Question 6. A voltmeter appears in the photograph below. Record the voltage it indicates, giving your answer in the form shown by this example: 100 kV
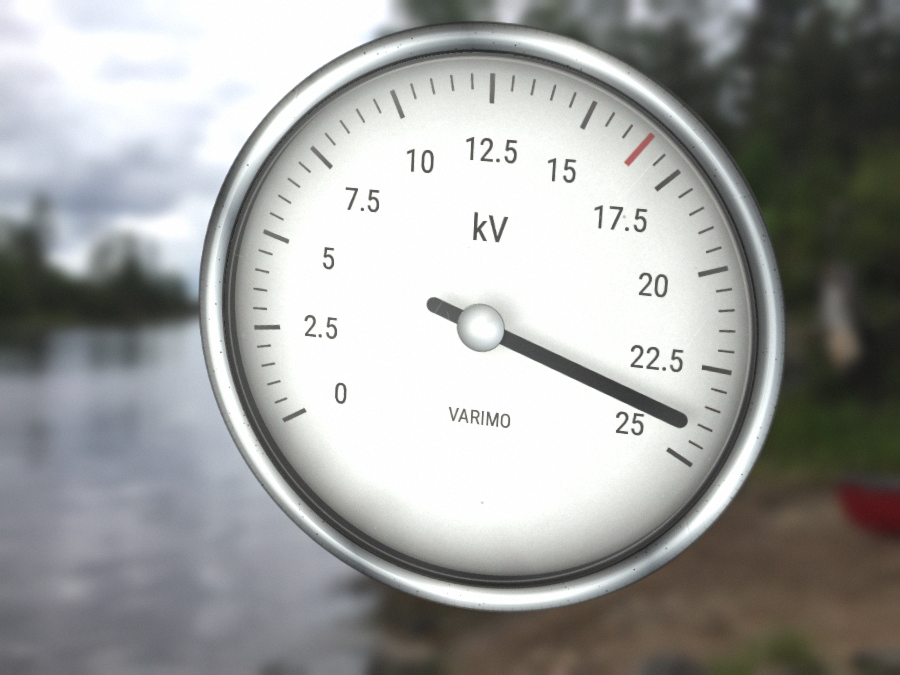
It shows 24 kV
